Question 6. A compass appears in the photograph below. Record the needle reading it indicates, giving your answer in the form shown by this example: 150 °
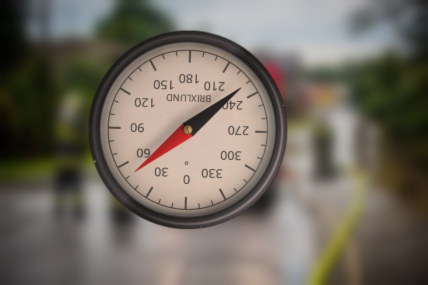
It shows 50 °
